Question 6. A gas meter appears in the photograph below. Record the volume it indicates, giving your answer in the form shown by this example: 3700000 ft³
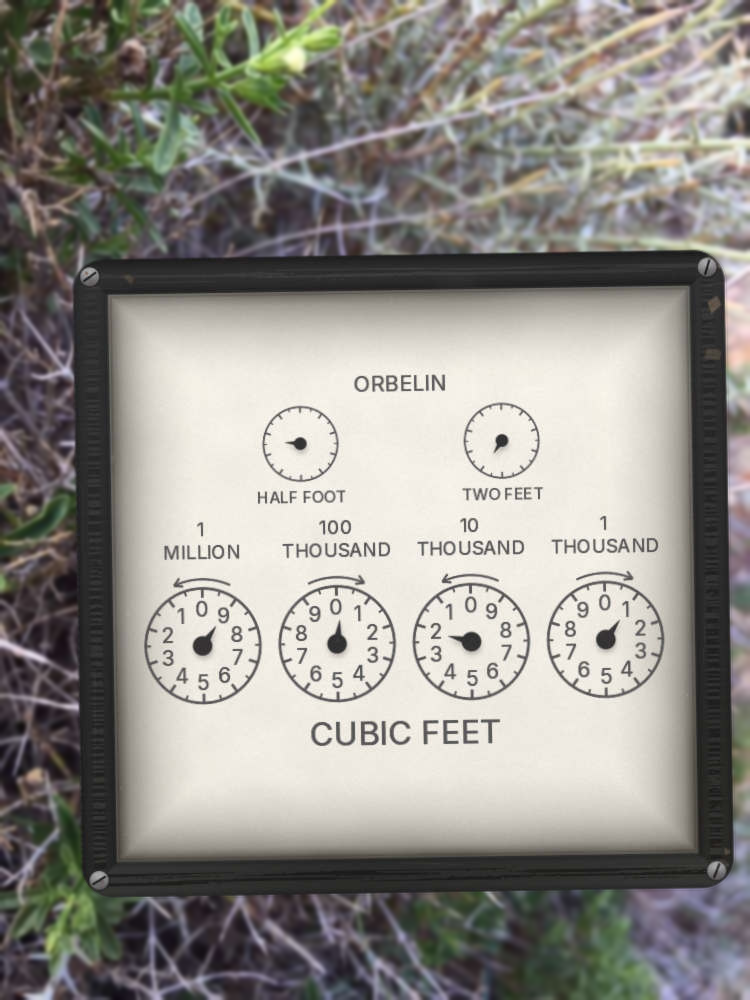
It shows 902100 ft³
